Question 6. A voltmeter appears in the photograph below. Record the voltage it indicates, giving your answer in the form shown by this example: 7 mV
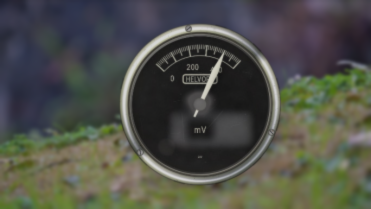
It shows 400 mV
